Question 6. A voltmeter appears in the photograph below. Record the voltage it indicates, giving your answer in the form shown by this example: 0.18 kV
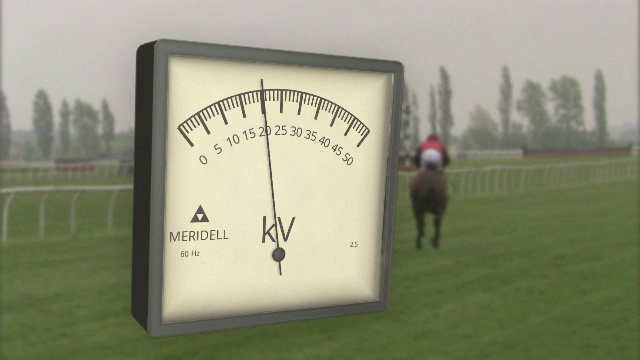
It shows 20 kV
